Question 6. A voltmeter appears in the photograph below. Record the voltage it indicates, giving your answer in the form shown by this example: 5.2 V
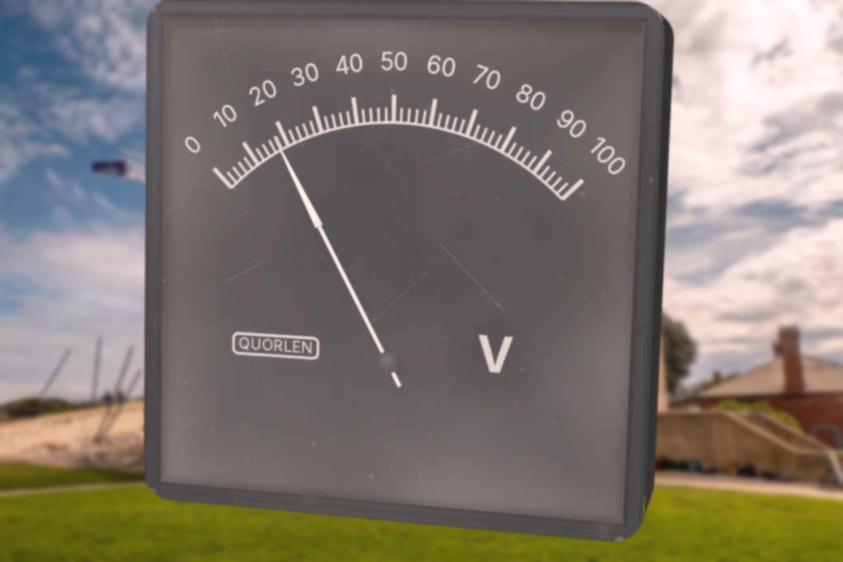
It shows 18 V
